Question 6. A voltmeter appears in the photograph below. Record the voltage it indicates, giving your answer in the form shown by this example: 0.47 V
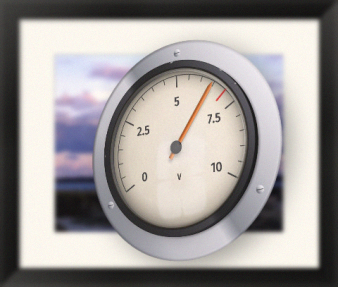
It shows 6.5 V
